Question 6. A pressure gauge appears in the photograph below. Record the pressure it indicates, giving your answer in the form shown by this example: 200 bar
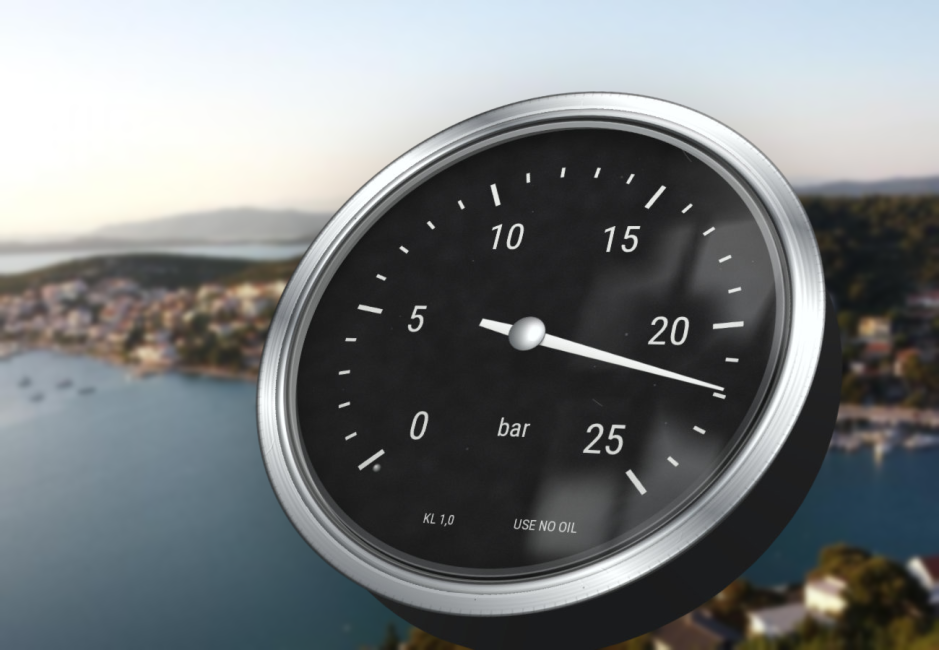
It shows 22 bar
